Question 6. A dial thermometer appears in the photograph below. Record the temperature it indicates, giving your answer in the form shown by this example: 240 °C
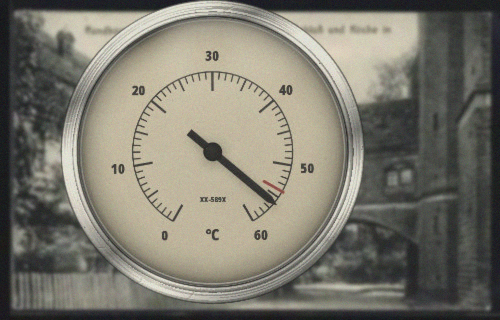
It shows 56 °C
